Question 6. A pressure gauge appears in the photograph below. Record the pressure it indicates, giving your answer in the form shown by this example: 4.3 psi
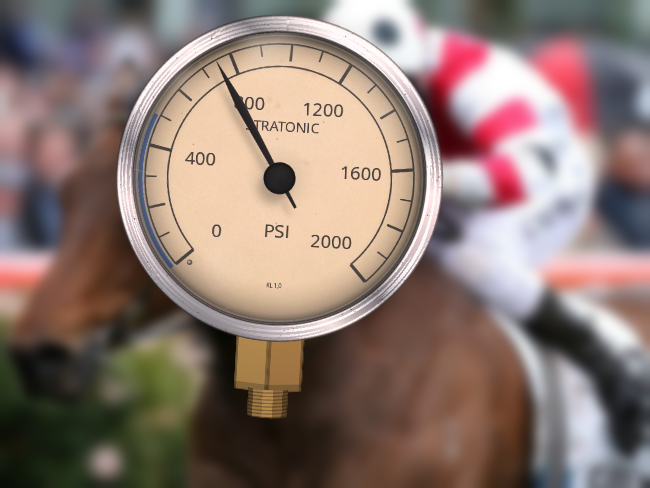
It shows 750 psi
